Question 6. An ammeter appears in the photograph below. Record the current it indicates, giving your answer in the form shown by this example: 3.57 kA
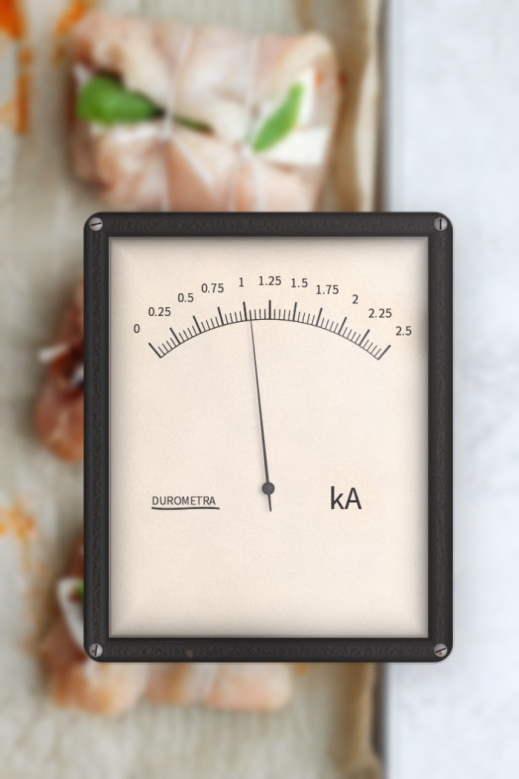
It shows 1.05 kA
